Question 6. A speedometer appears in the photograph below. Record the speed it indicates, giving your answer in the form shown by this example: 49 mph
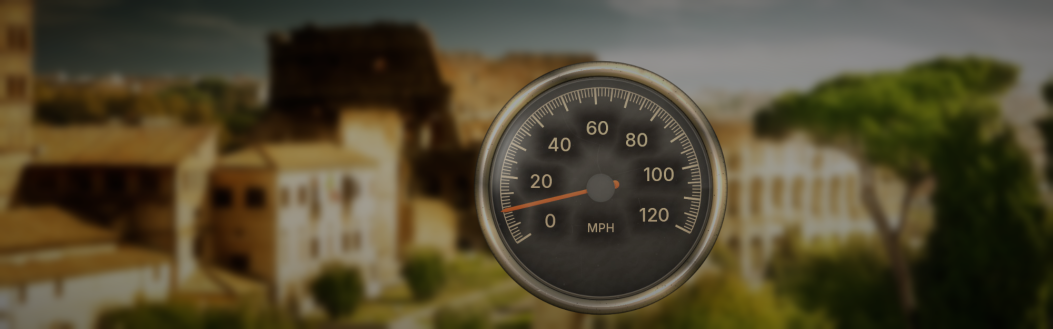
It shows 10 mph
